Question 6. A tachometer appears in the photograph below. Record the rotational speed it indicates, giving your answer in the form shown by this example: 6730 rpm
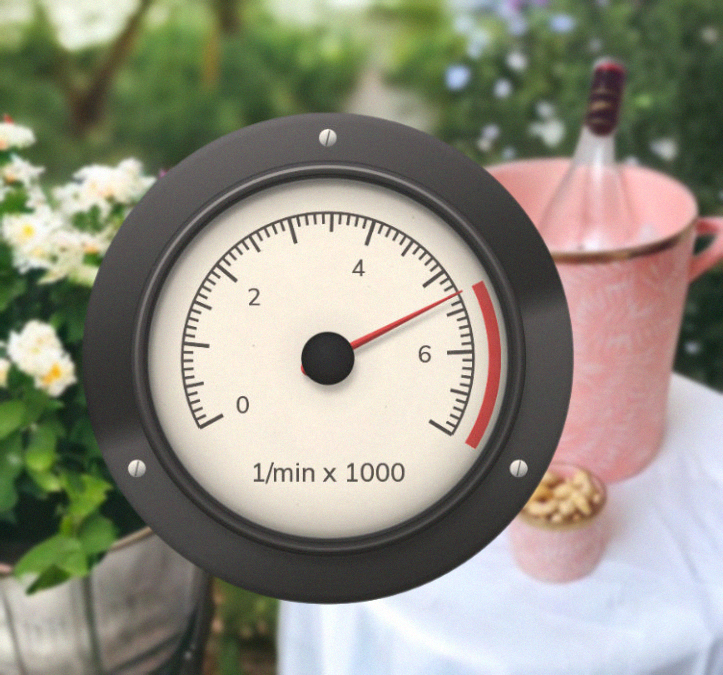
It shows 5300 rpm
